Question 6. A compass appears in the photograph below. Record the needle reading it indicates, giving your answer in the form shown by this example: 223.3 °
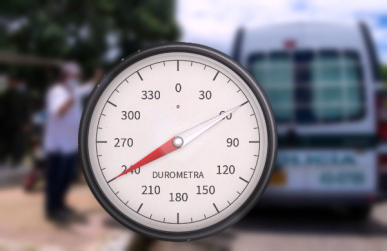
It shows 240 °
